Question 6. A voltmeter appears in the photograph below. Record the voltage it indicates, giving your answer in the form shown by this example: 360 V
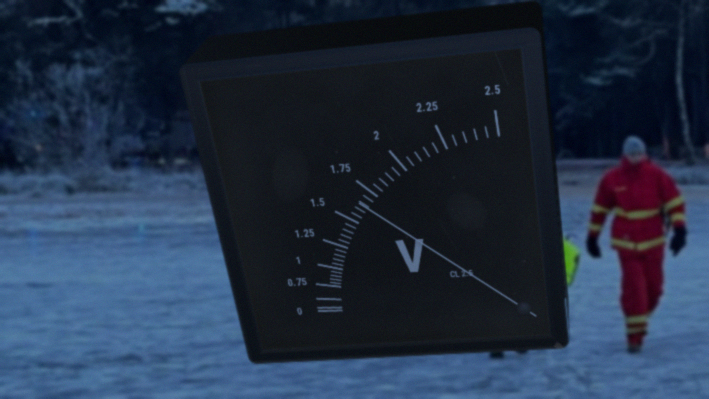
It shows 1.65 V
